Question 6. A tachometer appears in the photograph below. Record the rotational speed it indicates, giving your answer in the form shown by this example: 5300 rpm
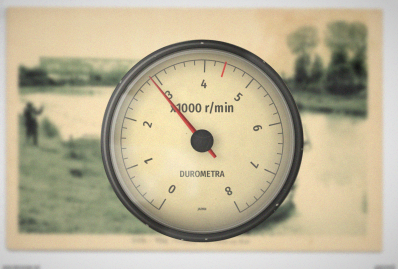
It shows 2900 rpm
